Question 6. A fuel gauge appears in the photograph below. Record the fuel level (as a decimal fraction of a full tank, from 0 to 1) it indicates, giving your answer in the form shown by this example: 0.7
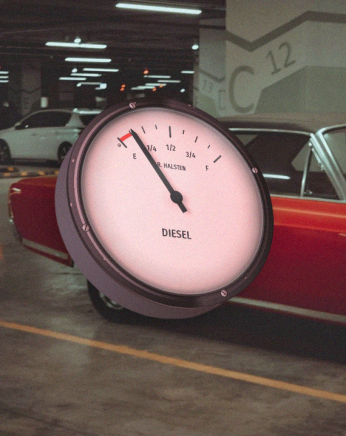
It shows 0.125
